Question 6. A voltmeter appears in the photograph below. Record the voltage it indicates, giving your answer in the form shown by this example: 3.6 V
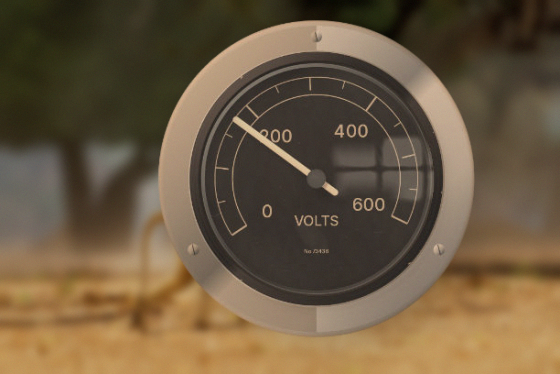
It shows 175 V
